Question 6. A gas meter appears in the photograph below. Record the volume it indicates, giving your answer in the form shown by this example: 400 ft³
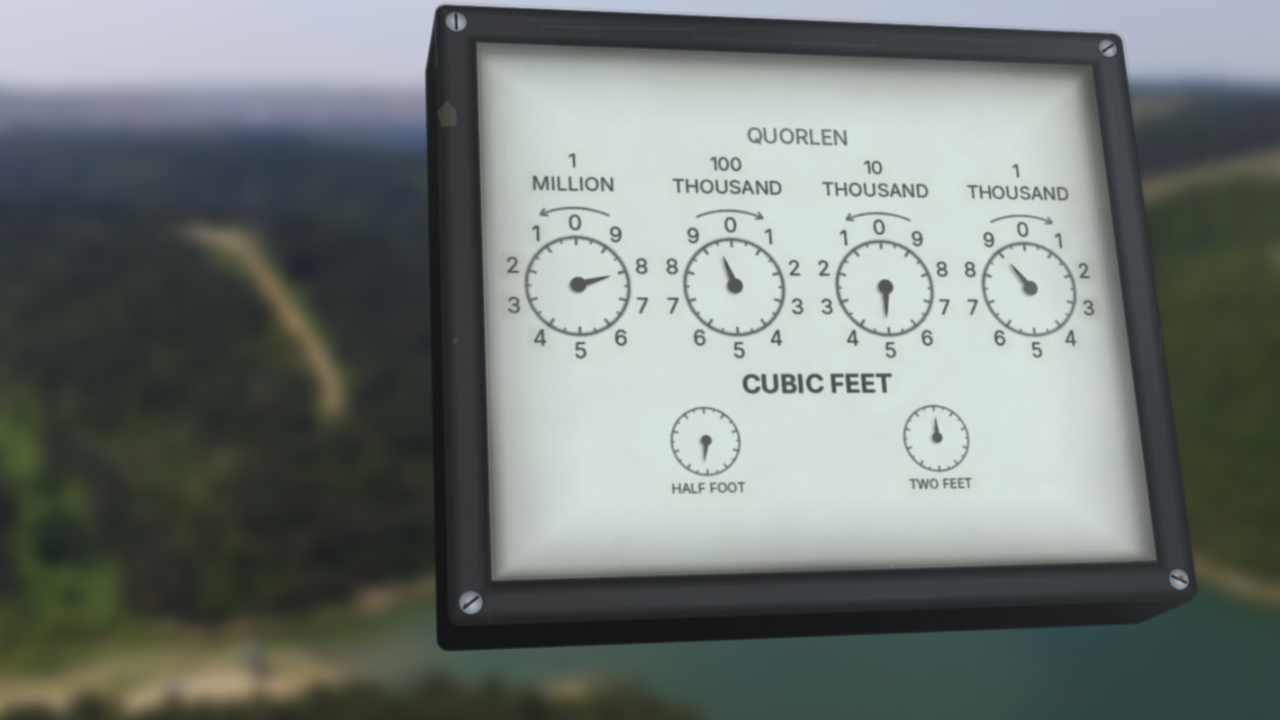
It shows 794900 ft³
